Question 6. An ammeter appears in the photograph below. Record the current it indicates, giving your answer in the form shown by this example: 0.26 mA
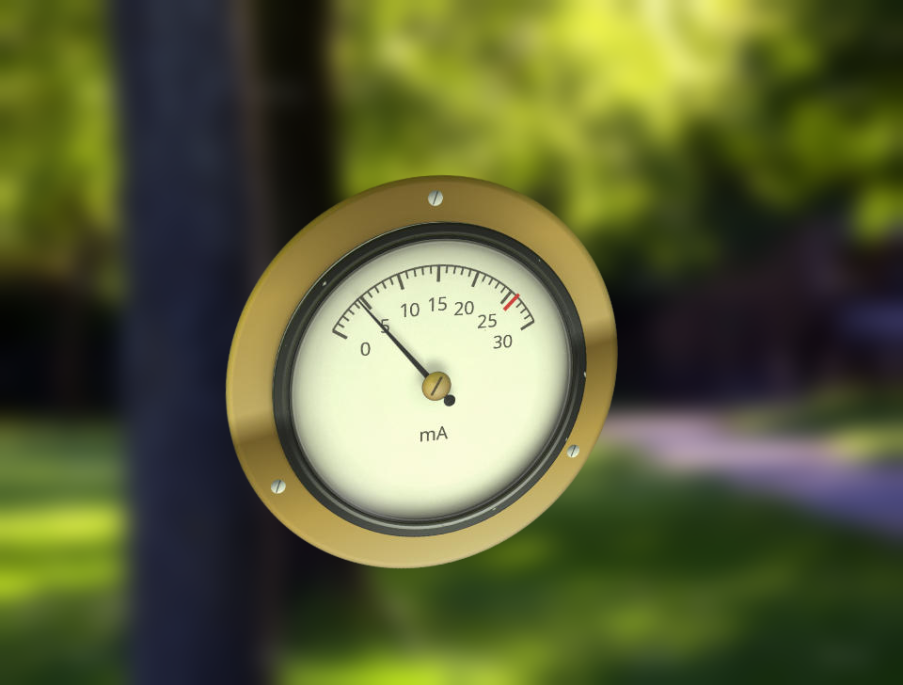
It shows 4.5 mA
